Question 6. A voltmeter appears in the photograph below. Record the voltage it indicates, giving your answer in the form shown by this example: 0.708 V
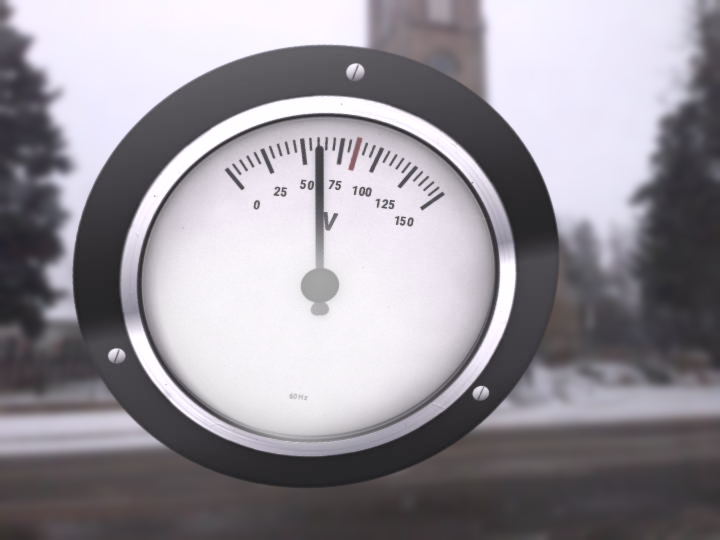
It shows 60 V
